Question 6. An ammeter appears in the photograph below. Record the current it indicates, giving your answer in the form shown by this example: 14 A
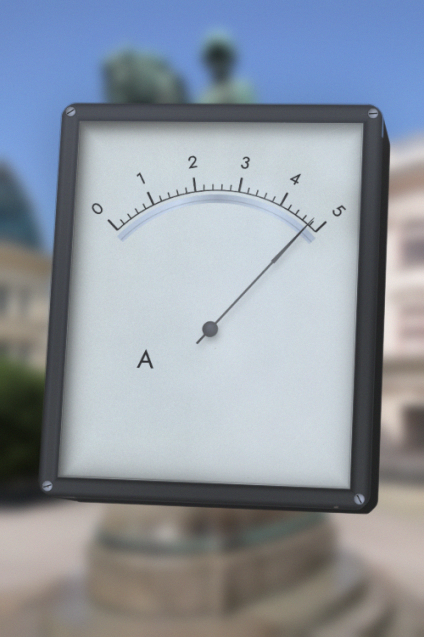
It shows 4.8 A
